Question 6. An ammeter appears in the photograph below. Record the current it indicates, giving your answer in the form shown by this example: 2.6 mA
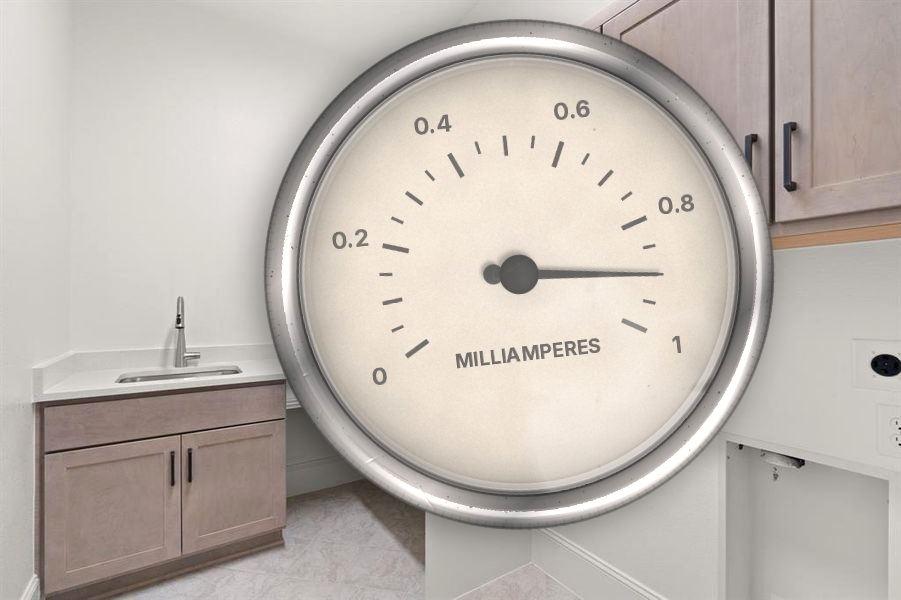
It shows 0.9 mA
